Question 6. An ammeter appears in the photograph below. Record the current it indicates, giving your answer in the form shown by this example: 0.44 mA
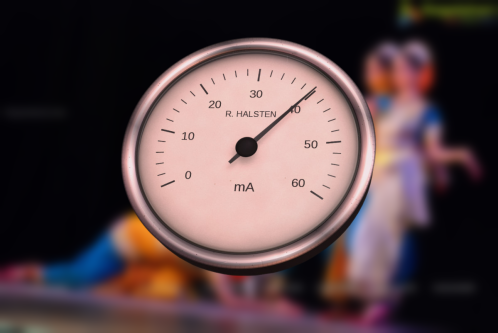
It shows 40 mA
